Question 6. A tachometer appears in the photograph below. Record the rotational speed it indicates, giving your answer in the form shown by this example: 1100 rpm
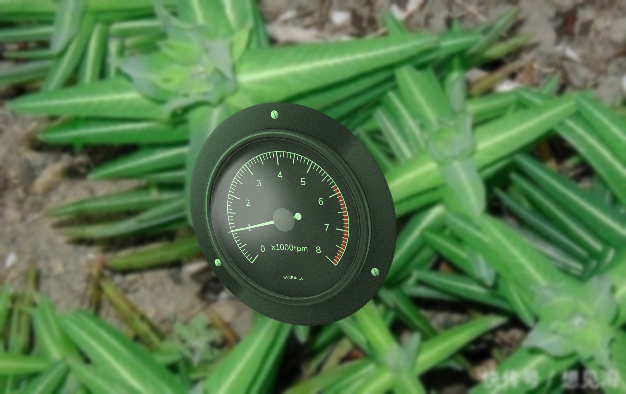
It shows 1000 rpm
